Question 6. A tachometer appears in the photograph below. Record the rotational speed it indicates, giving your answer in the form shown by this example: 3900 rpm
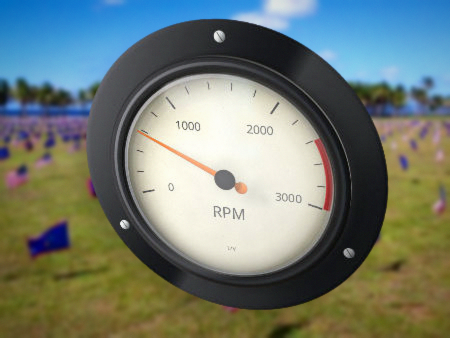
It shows 600 rpm
